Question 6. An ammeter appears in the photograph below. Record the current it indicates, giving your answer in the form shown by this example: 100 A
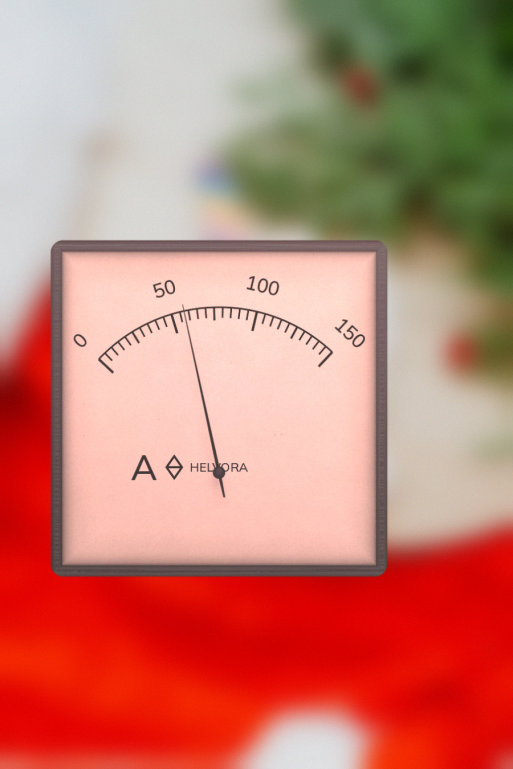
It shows 57.5 A
